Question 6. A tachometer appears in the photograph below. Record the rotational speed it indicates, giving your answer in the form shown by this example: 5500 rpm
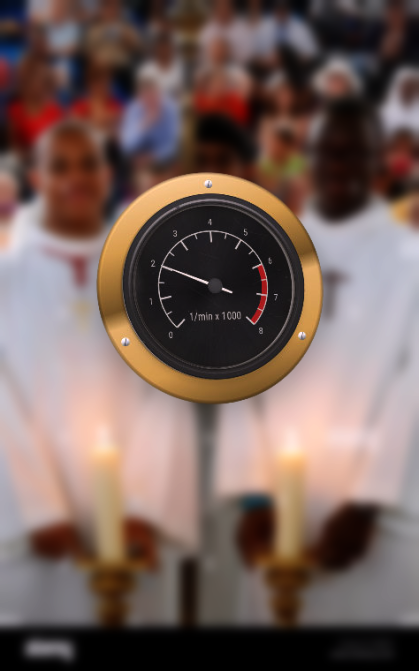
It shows 2000 rpm
